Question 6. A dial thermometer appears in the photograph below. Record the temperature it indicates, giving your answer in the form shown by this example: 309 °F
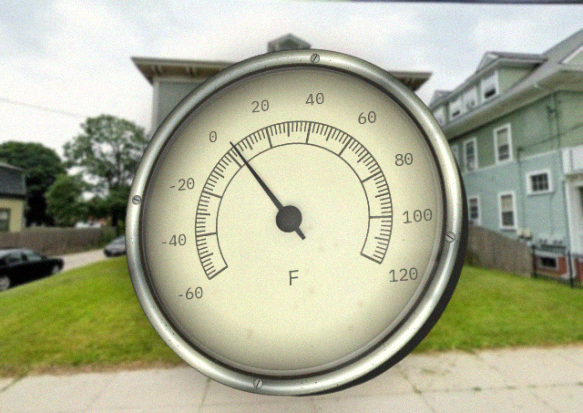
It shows 4 °F
